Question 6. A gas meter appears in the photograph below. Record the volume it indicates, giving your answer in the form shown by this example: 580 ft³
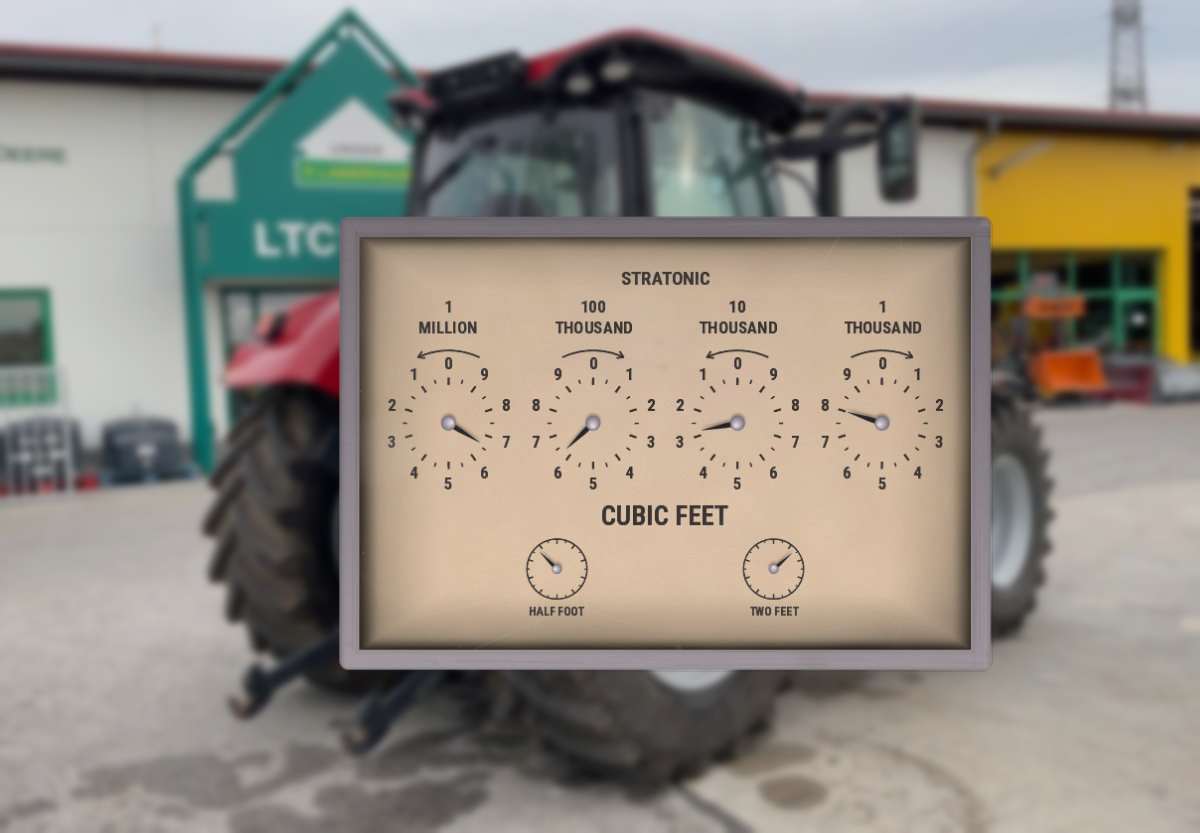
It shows 662800 ft³
